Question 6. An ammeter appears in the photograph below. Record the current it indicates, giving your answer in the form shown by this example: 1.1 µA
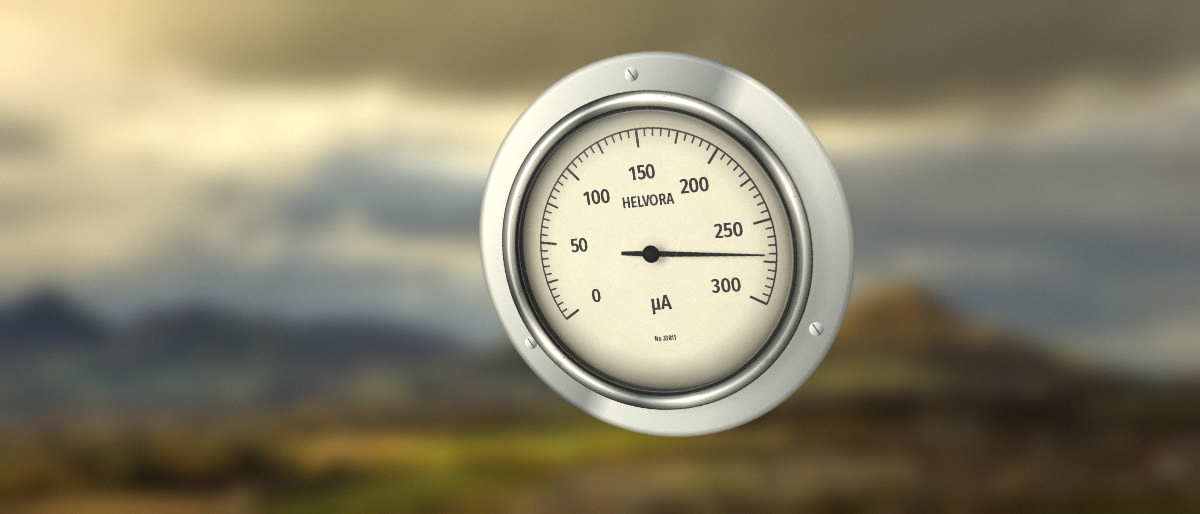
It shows 270 µA
